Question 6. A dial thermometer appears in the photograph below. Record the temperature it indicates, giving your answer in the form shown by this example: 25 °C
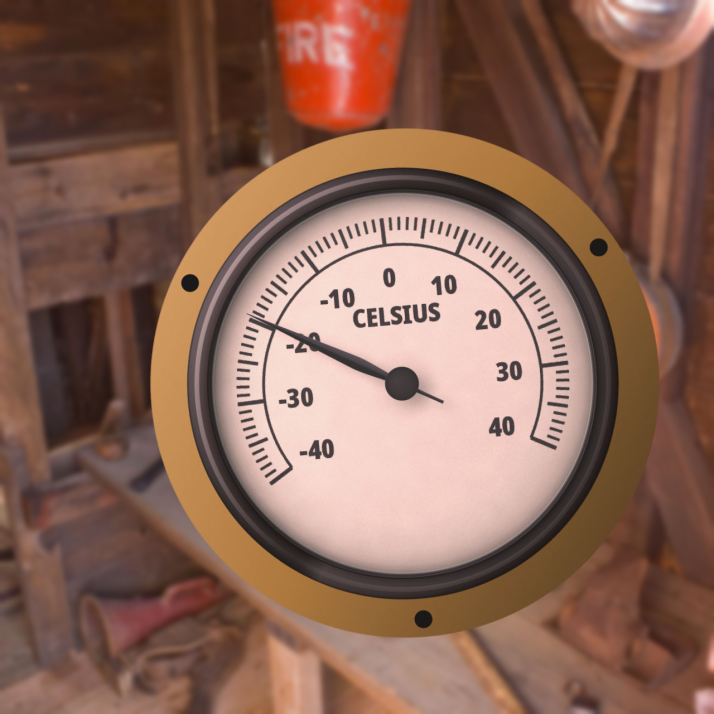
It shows -19.5 °C
